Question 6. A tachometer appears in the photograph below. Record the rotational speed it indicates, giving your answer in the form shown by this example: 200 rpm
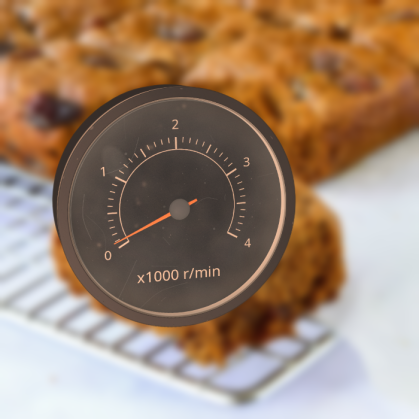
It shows 100 rpm
